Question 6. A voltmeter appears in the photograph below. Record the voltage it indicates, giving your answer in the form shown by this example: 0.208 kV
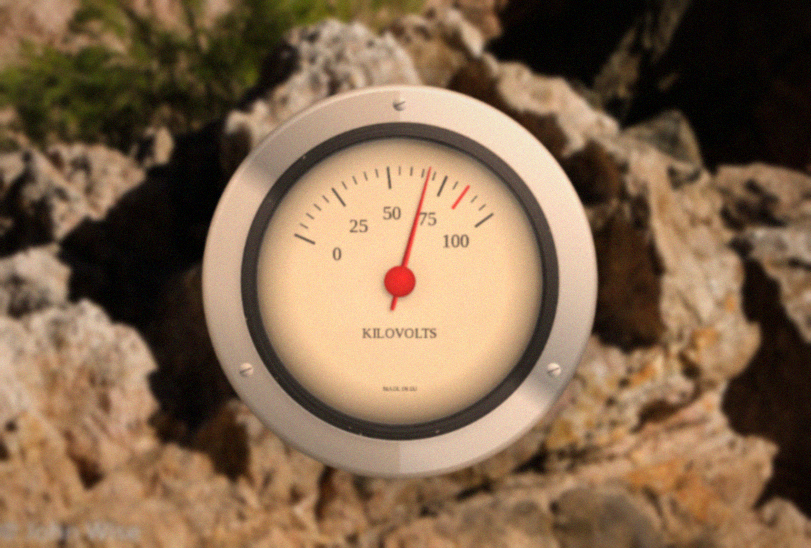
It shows 67.5 kV
